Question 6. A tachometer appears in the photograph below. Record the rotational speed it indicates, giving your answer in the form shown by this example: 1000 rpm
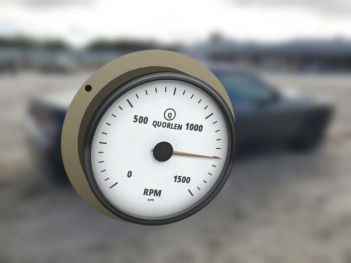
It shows 1250 rpm
